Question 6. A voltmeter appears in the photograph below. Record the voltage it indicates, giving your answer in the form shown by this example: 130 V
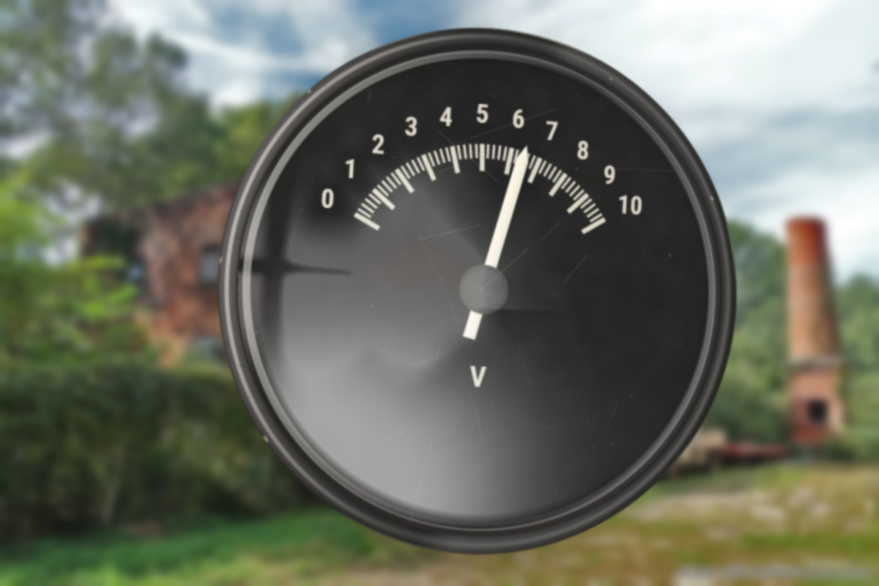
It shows 6.4 V
